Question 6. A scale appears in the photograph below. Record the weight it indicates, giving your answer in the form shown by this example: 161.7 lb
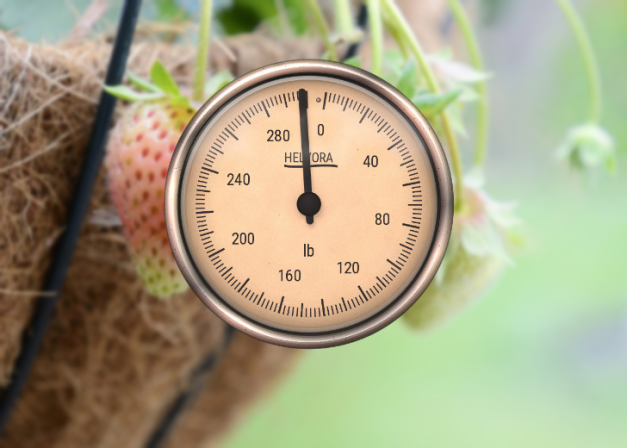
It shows 298 lb
